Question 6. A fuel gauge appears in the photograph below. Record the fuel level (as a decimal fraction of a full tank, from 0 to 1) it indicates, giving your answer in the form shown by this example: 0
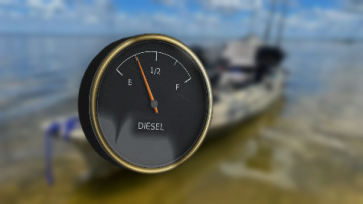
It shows 0.25
